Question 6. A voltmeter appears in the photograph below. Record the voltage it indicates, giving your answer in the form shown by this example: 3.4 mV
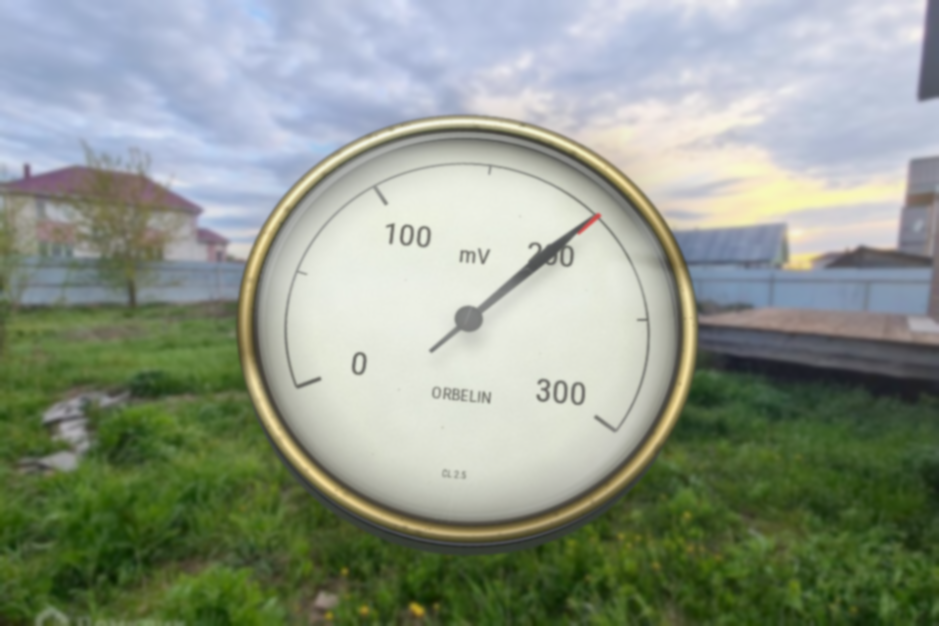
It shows 200 mV
